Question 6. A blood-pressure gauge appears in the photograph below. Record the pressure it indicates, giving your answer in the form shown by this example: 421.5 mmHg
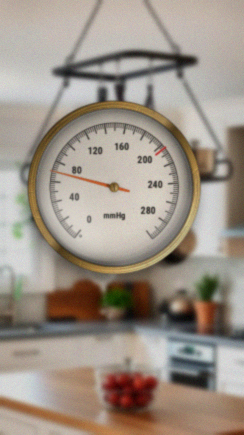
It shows 70 mmHg
